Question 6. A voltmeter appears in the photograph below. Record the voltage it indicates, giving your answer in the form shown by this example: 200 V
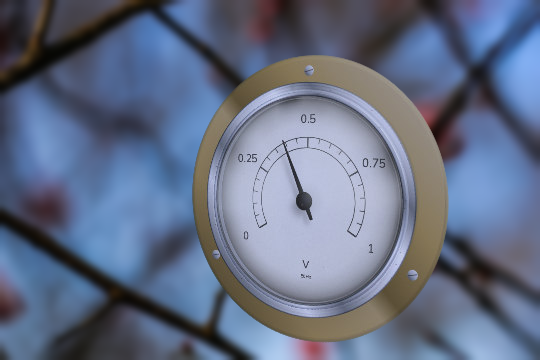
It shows 0.4 V
